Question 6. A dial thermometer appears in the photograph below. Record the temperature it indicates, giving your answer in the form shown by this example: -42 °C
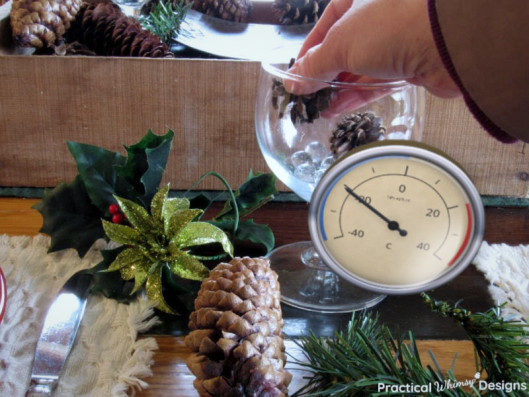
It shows -20 °C
